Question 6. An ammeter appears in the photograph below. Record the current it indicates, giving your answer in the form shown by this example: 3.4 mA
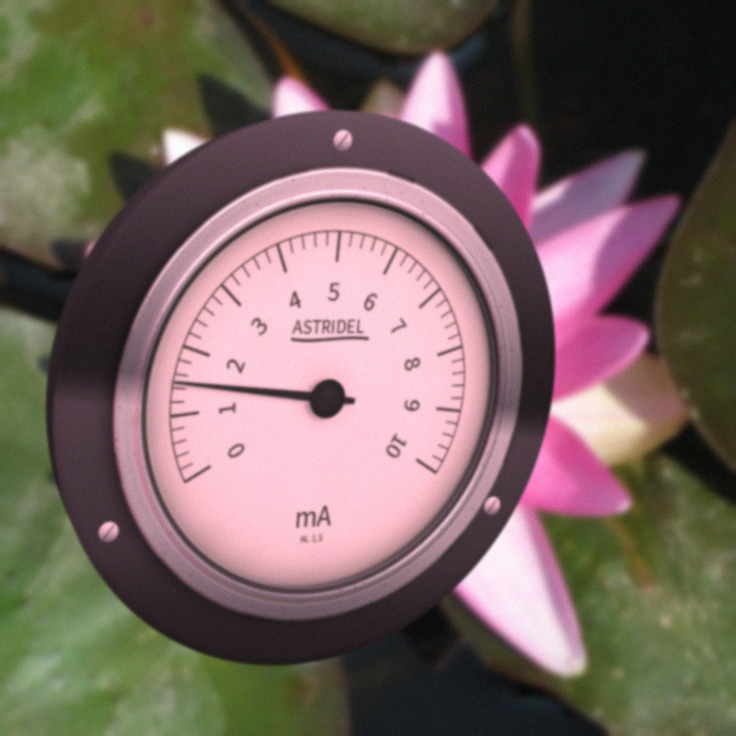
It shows 1.5 mA
